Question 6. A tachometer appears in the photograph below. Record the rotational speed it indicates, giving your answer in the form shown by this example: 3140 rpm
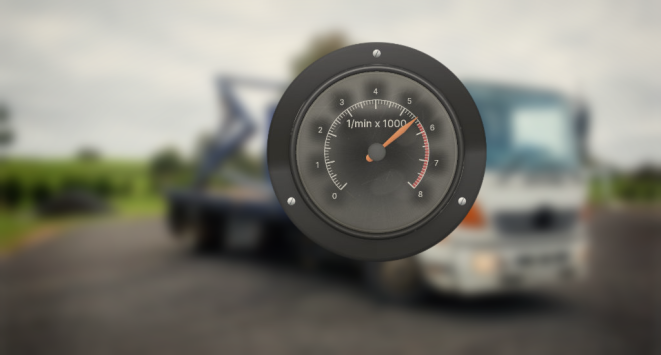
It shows 5500 rpm
